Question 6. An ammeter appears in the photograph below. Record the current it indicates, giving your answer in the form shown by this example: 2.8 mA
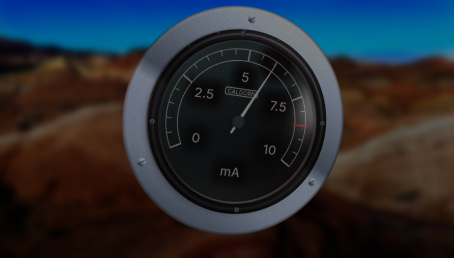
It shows 6 mA
